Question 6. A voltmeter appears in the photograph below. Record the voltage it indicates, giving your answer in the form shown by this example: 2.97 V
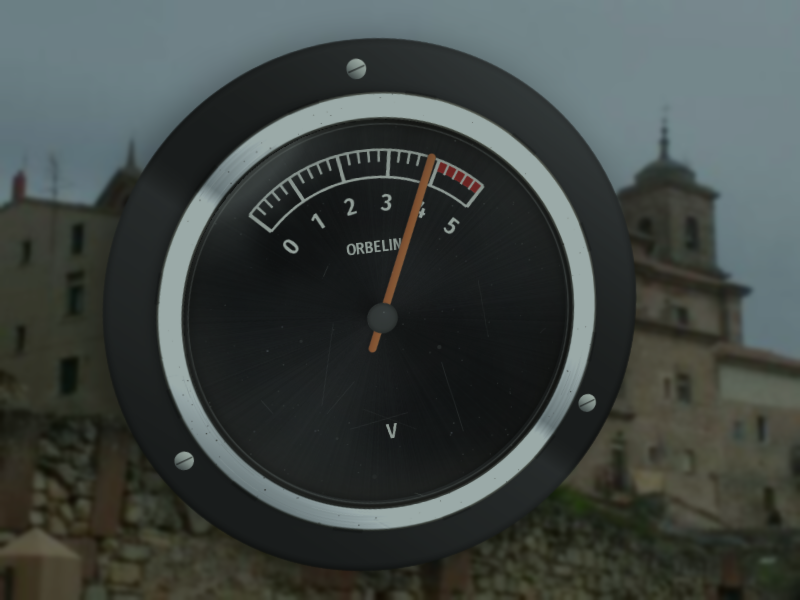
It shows 3.8 V
